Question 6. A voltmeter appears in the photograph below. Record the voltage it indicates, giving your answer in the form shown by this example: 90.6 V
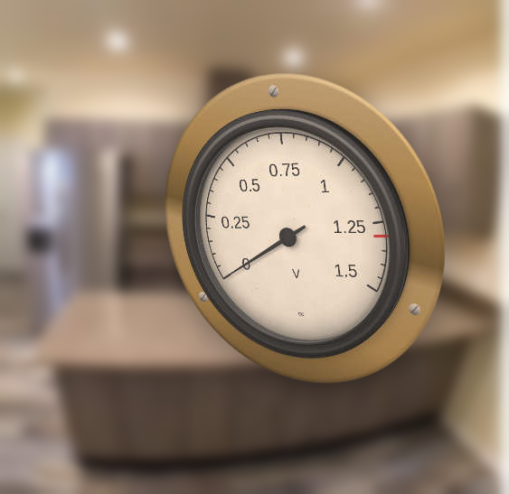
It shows 0 V
